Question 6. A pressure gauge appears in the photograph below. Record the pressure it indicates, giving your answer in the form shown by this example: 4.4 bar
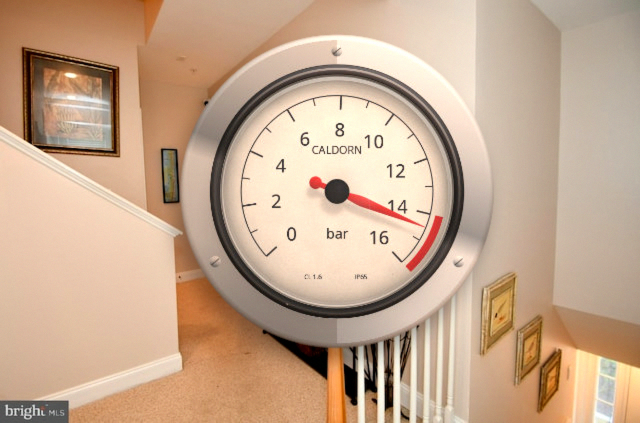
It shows 14.5 bar
